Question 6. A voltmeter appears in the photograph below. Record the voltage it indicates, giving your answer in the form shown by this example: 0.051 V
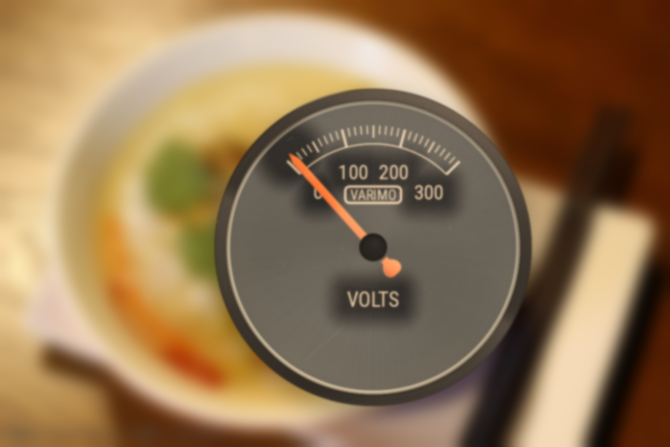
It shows 10 V
